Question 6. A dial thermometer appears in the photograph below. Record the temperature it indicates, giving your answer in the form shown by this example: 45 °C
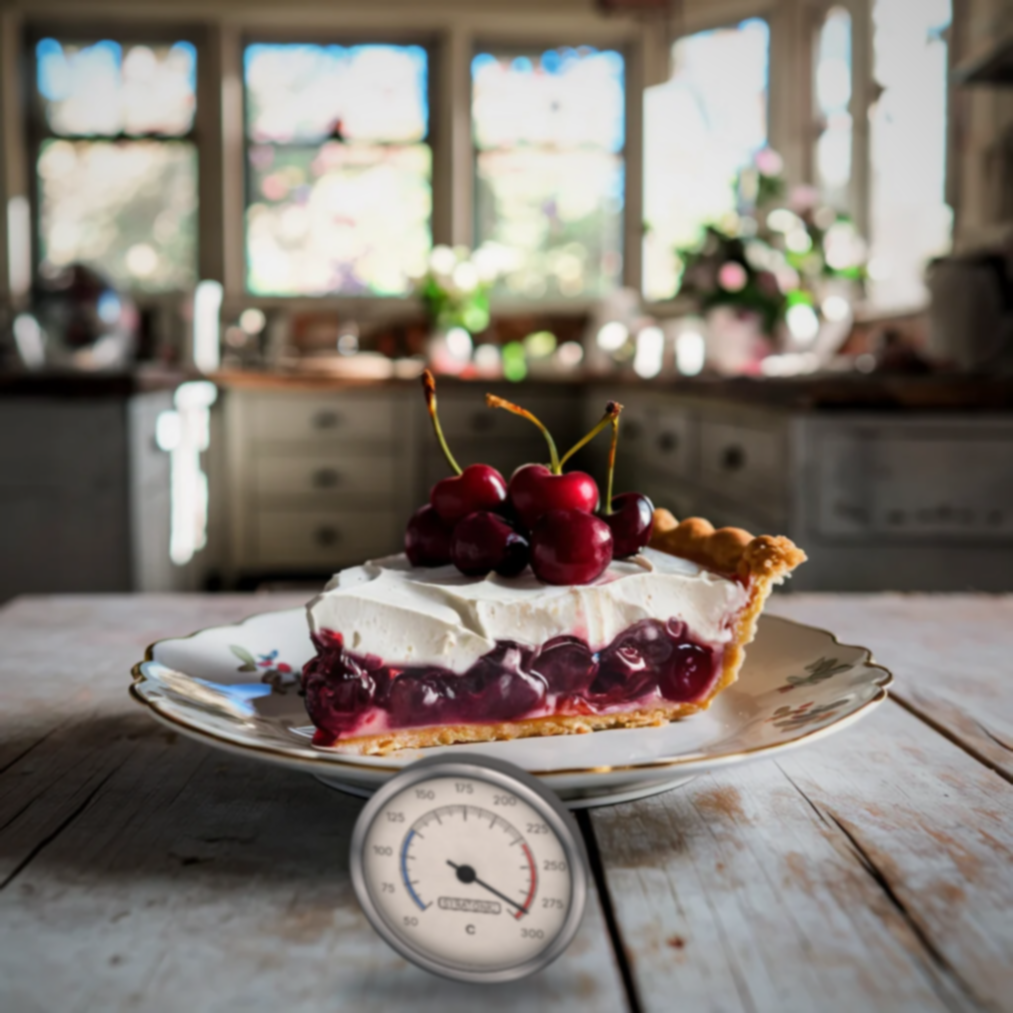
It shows 287.5 °C
